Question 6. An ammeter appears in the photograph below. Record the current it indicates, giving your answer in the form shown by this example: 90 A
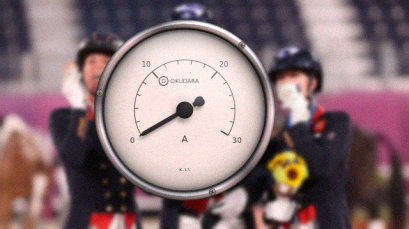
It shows 0 A
